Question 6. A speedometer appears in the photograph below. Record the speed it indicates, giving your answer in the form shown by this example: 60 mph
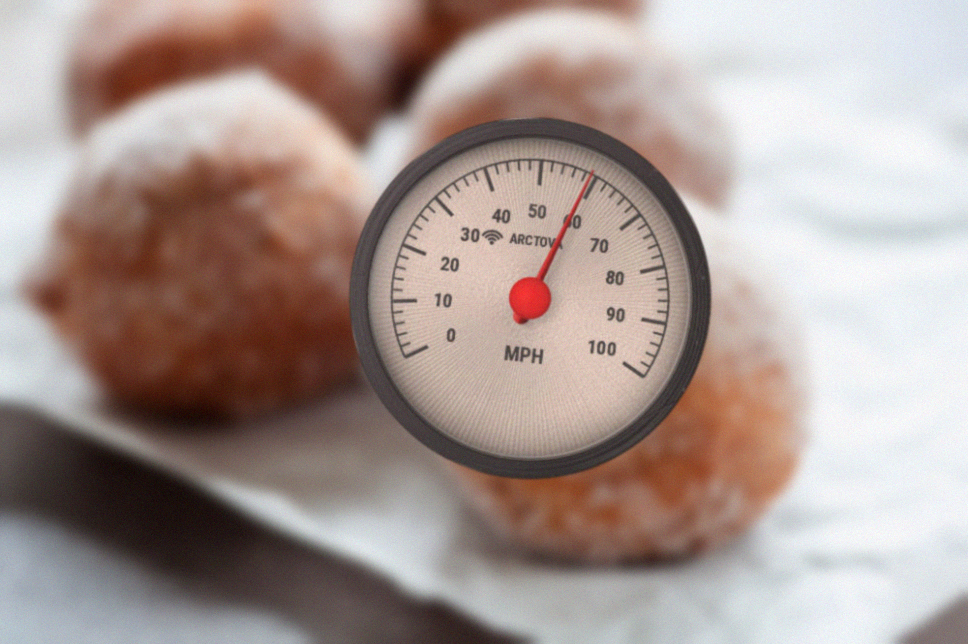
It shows 59 mph
